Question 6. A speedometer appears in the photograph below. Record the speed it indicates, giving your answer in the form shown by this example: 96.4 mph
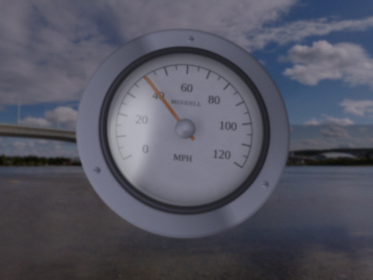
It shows 40 mph
